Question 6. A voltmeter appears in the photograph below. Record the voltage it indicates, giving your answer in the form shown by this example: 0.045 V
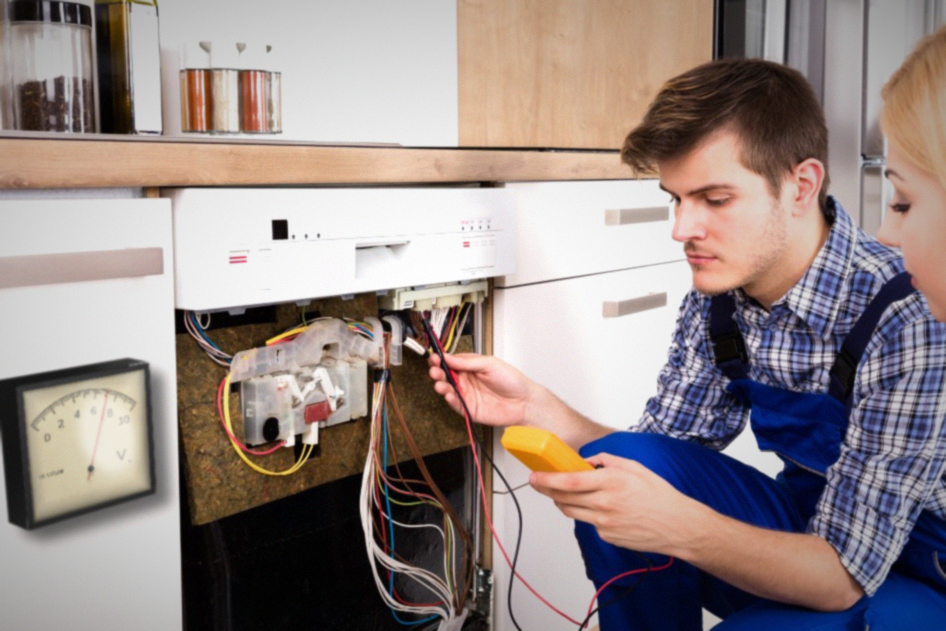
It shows 7 V
